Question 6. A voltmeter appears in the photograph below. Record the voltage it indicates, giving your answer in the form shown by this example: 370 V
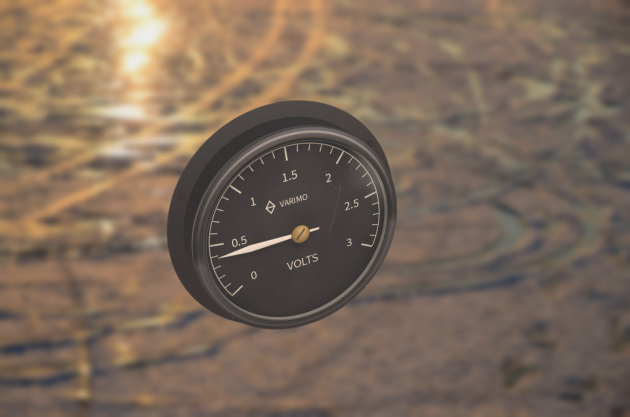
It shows 0.4 V
